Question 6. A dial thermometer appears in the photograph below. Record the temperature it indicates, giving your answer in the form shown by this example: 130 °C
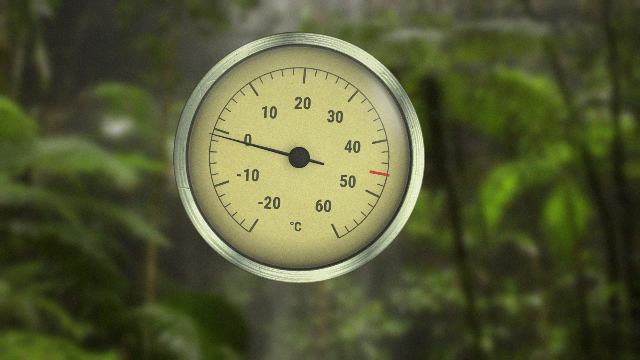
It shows -1 °C
